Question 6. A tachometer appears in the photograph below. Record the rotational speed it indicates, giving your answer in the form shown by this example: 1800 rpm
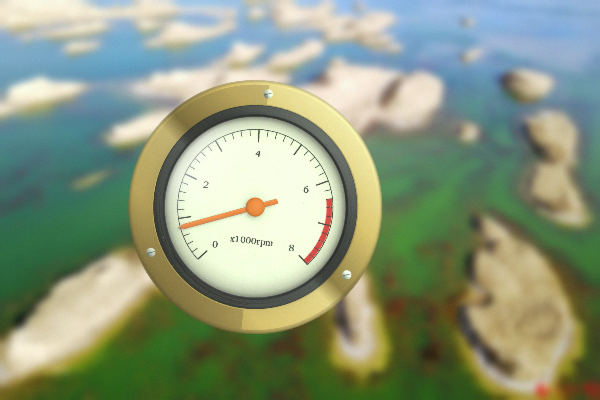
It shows 800 rpm
